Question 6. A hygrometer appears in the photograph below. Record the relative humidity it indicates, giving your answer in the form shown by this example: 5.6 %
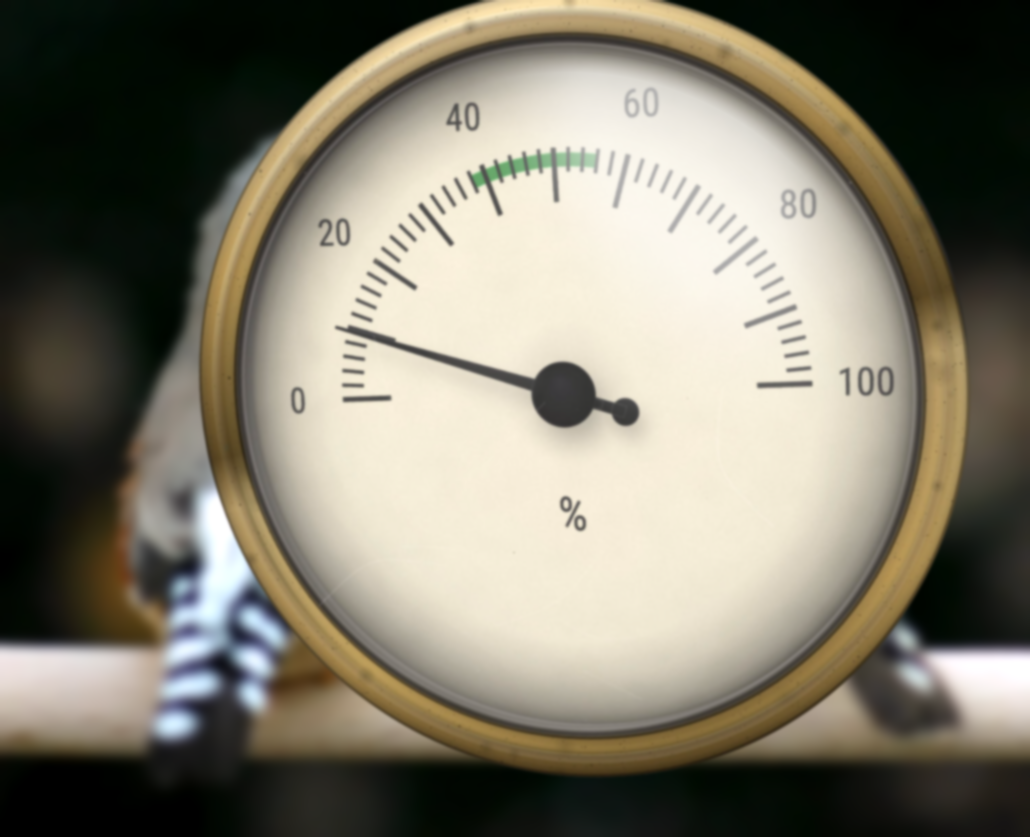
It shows 10 %
